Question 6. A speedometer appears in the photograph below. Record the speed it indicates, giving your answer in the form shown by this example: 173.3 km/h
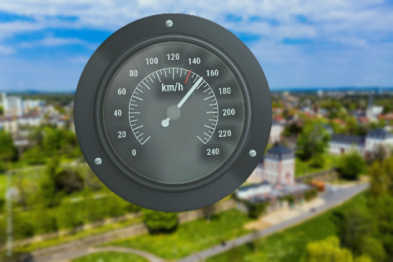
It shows 155 km/h
